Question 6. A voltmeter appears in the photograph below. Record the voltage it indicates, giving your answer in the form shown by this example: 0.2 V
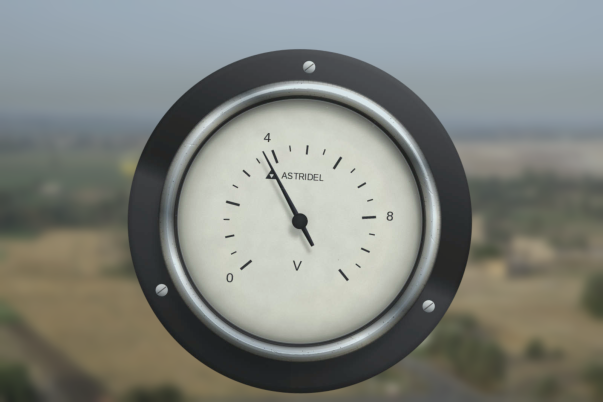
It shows 3.75 V
